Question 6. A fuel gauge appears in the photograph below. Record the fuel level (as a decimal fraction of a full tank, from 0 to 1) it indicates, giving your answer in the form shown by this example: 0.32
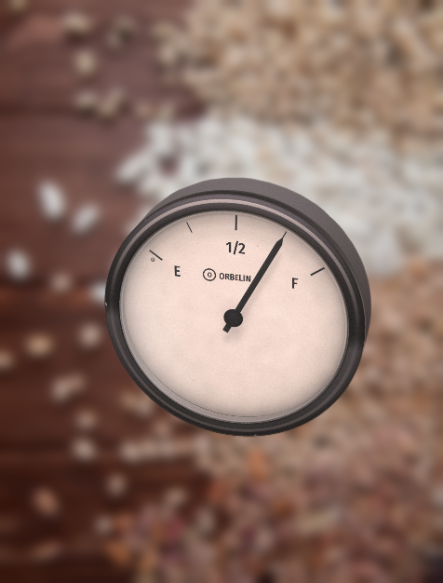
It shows 0.75
